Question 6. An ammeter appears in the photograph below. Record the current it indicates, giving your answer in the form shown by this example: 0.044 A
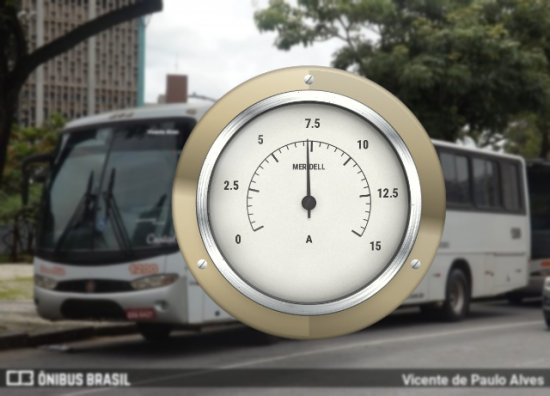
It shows 7.25 A
